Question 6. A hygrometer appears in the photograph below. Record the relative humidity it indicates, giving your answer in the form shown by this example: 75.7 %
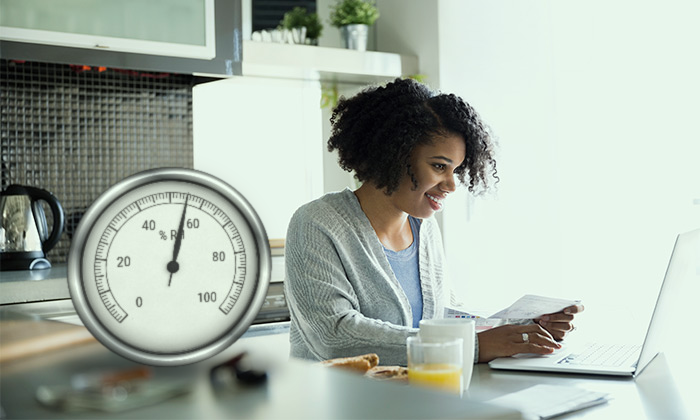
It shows 55 %
